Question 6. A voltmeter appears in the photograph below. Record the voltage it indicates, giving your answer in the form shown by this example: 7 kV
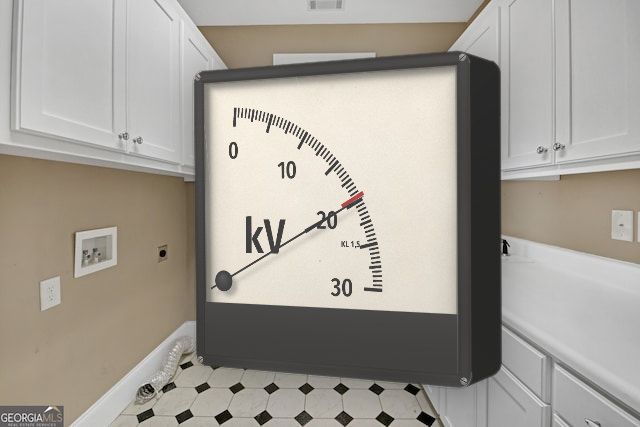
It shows 20 kV
